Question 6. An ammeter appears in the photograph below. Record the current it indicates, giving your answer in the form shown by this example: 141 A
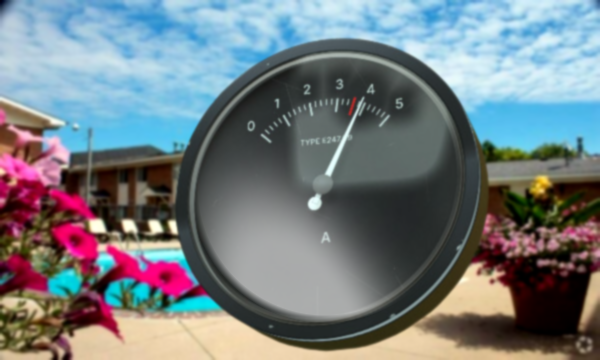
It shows 4 A
